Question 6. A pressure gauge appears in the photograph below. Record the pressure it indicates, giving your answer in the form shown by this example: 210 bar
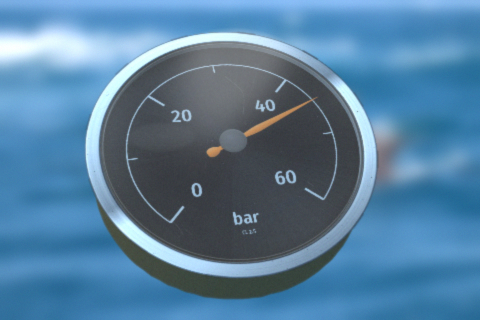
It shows 45 bar
